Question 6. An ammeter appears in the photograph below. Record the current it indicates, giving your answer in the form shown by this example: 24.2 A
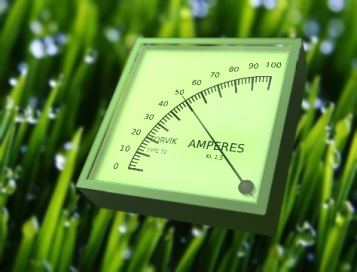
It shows 50 A
